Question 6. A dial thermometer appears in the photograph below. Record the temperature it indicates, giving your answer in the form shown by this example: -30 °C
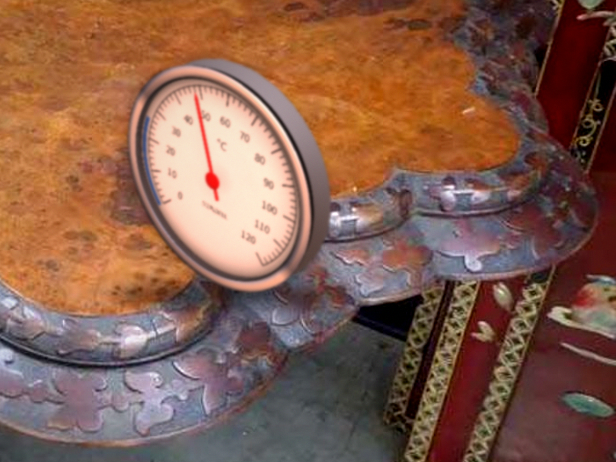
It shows 50 °C
